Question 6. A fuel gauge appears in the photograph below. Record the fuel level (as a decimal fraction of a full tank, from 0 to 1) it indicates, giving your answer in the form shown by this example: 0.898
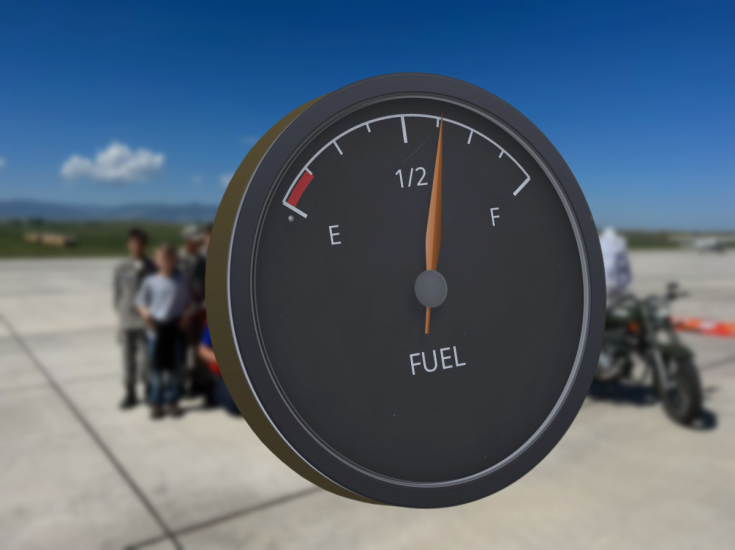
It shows 0.625
